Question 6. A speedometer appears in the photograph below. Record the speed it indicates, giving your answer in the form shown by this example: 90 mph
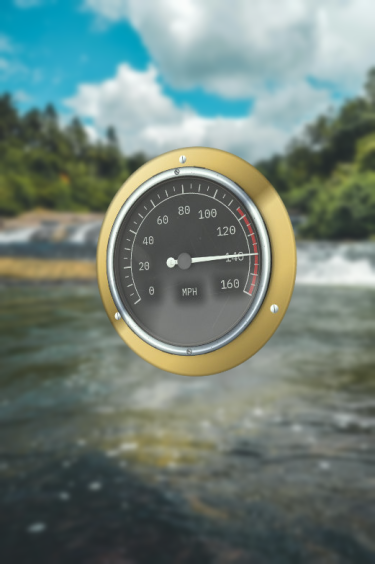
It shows 140 mph
